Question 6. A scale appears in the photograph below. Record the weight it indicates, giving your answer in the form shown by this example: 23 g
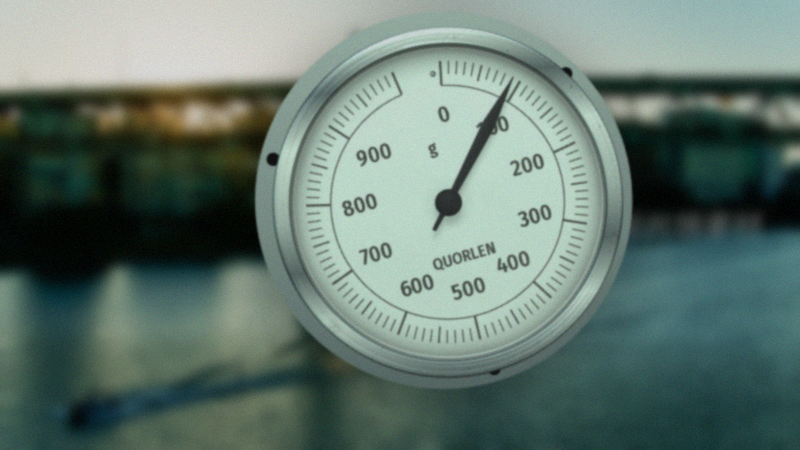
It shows 90 g
